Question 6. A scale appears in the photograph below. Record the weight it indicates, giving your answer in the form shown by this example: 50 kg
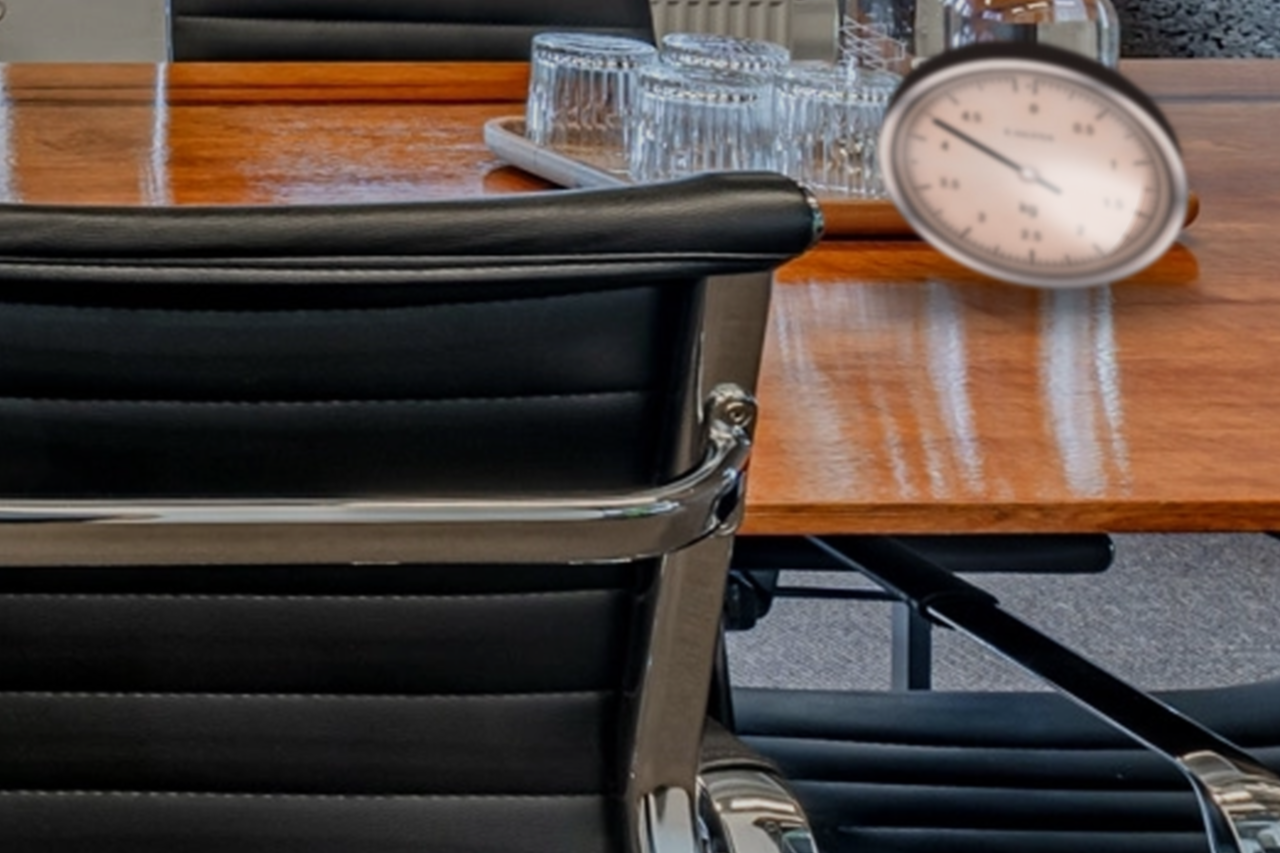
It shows 4.25 kg
